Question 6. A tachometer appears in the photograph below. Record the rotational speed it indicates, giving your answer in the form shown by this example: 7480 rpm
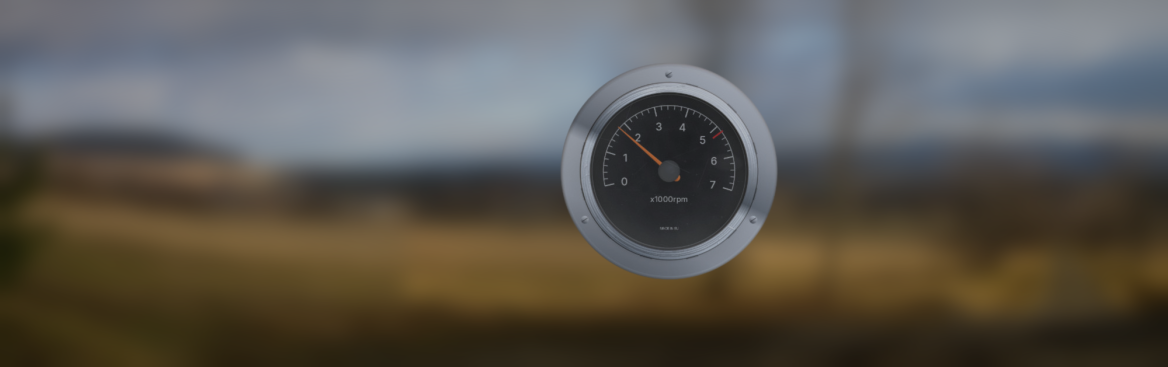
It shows 1800 rpm
